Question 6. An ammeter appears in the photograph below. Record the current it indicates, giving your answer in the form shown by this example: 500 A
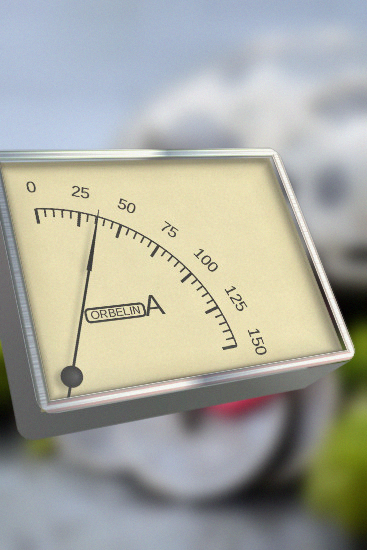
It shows 35 A
